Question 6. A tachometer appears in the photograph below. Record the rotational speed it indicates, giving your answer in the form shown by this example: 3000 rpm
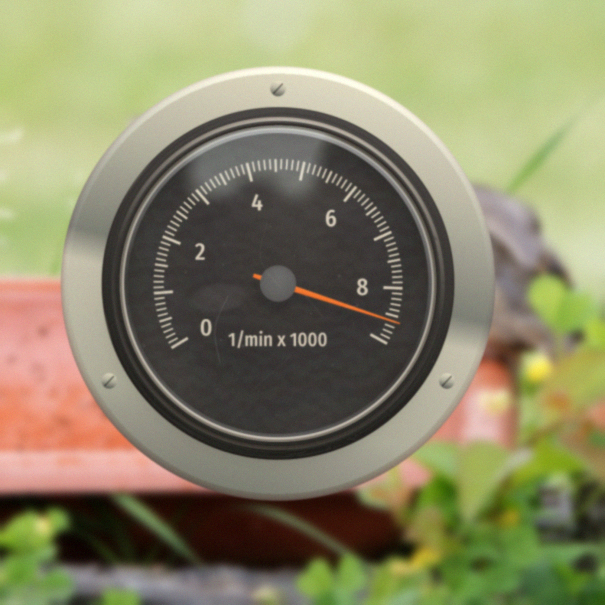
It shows 8600 rpm
